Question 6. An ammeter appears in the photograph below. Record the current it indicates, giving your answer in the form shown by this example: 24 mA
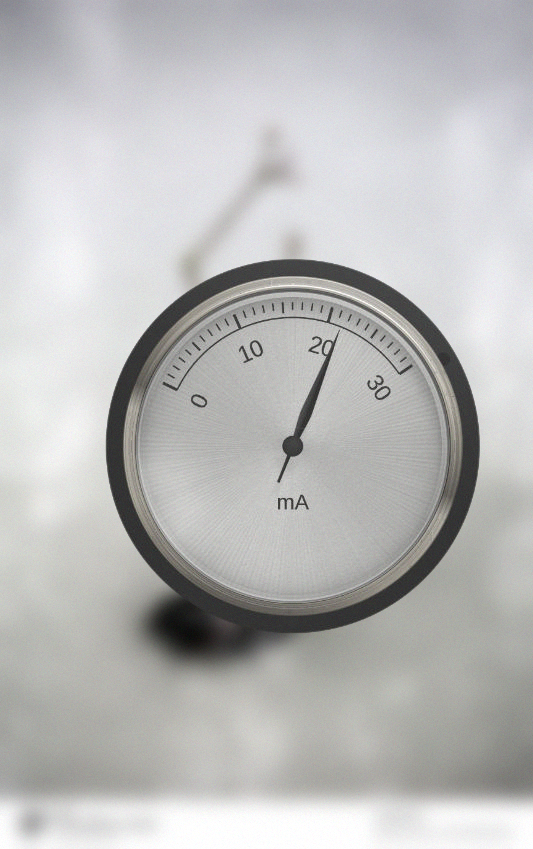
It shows 21.5 mA
